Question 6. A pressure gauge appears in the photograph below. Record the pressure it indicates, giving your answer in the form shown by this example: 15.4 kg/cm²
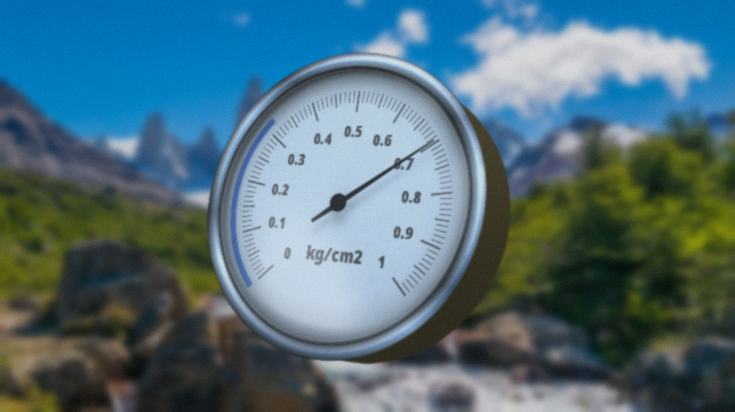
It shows 0.7 kg/cm²
